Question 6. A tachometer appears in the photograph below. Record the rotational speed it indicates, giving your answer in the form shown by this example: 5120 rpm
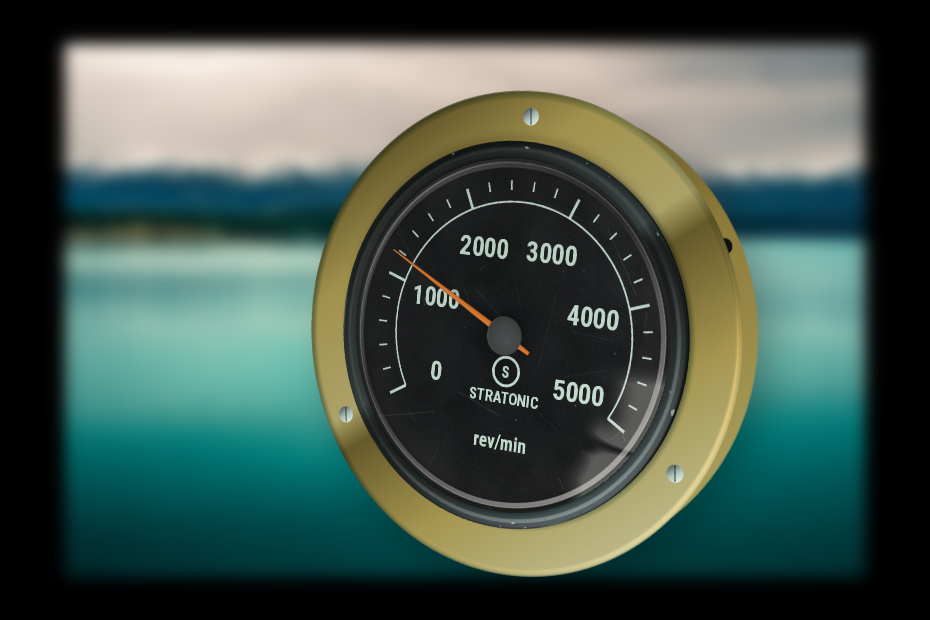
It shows 1200 rpm
